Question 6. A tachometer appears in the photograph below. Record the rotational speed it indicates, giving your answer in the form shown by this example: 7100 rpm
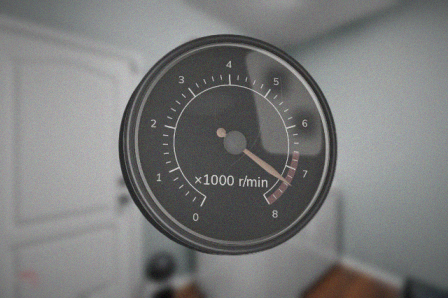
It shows 7400 rpm
